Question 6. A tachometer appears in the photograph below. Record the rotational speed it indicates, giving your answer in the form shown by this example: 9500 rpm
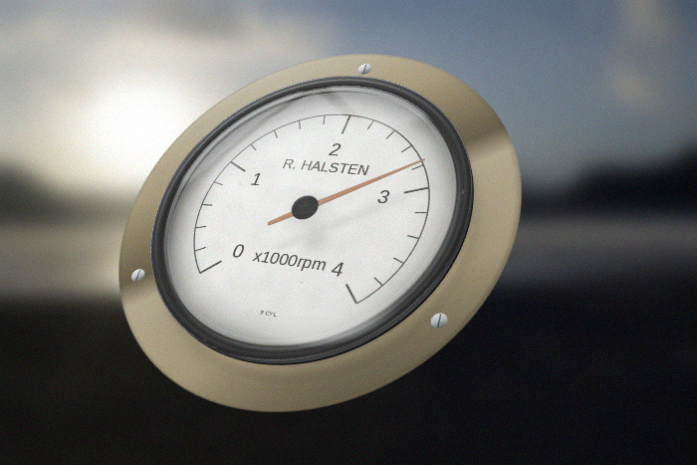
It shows 2800 rpm
